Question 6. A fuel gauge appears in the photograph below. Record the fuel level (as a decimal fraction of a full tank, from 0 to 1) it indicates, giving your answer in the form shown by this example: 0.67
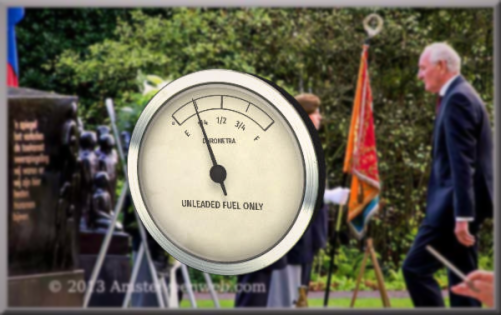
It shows 0.25
